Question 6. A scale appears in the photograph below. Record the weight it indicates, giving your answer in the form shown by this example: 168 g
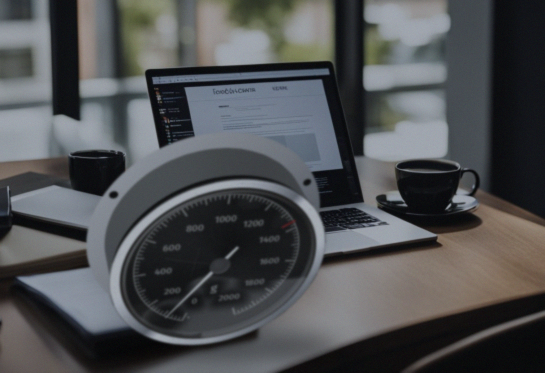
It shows 100 g
